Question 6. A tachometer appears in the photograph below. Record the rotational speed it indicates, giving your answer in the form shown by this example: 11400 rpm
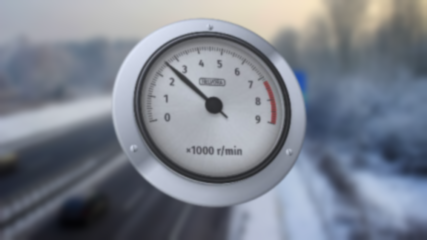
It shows 2500 rpm
